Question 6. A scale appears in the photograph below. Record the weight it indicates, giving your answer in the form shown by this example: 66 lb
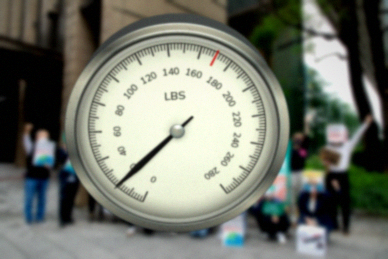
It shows 20 lb
